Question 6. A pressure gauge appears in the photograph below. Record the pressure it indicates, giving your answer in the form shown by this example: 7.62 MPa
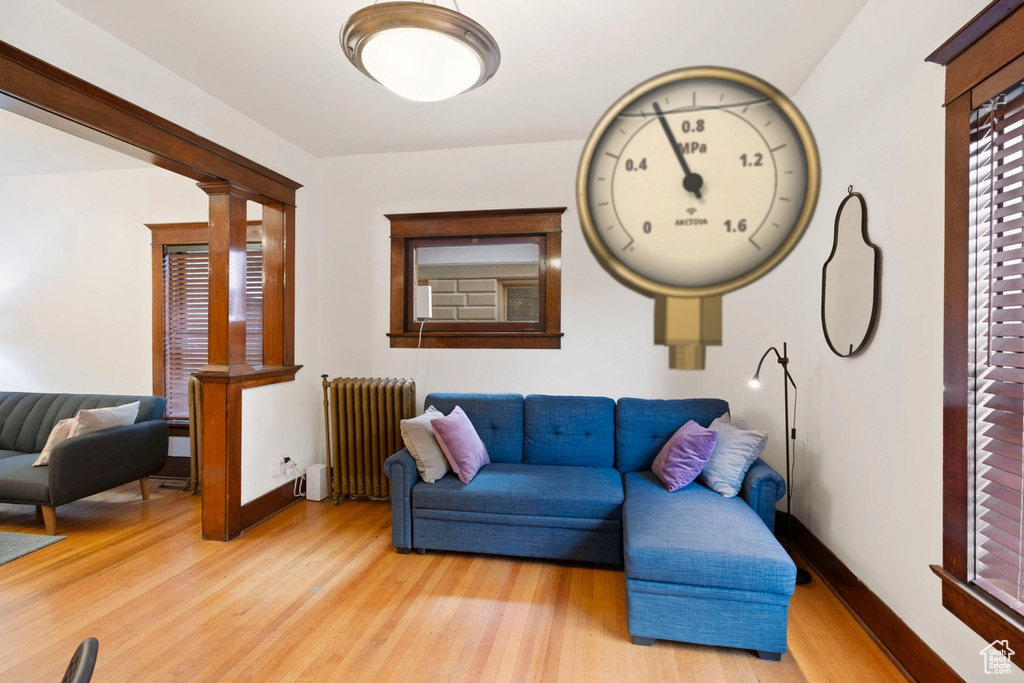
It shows 0.65 MPa
